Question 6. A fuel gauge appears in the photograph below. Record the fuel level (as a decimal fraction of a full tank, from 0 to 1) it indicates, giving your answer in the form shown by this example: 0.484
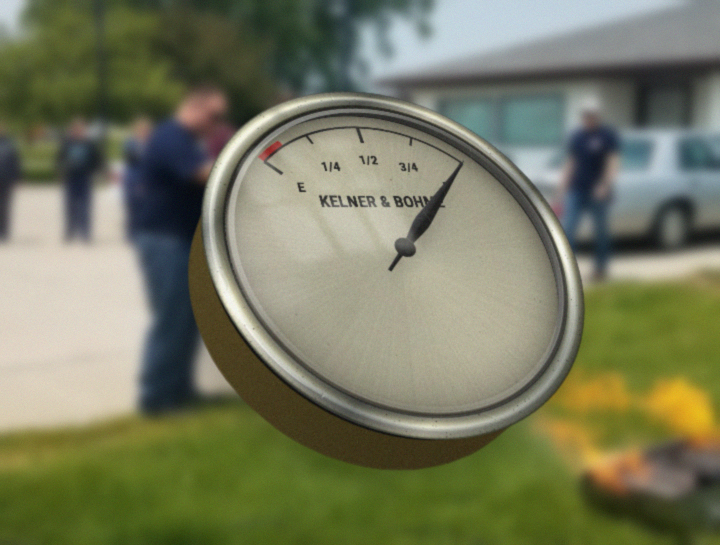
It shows 1
